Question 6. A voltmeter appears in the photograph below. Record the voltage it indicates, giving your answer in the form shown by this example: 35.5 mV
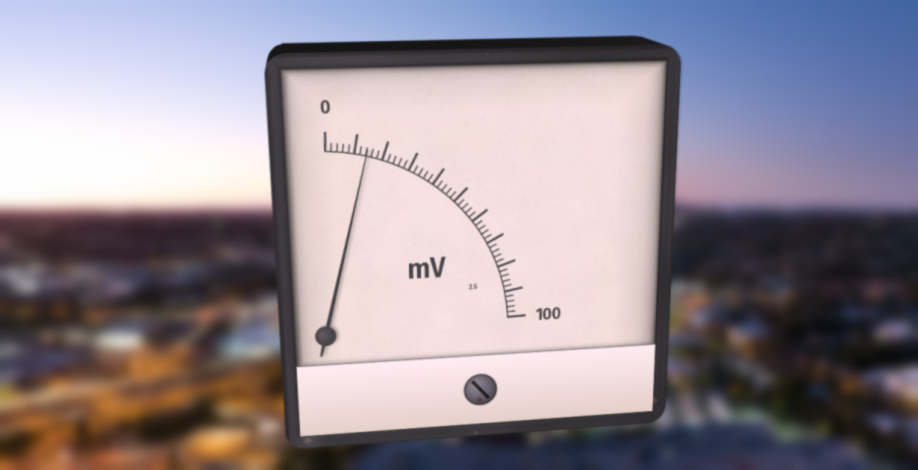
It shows 14 mV
